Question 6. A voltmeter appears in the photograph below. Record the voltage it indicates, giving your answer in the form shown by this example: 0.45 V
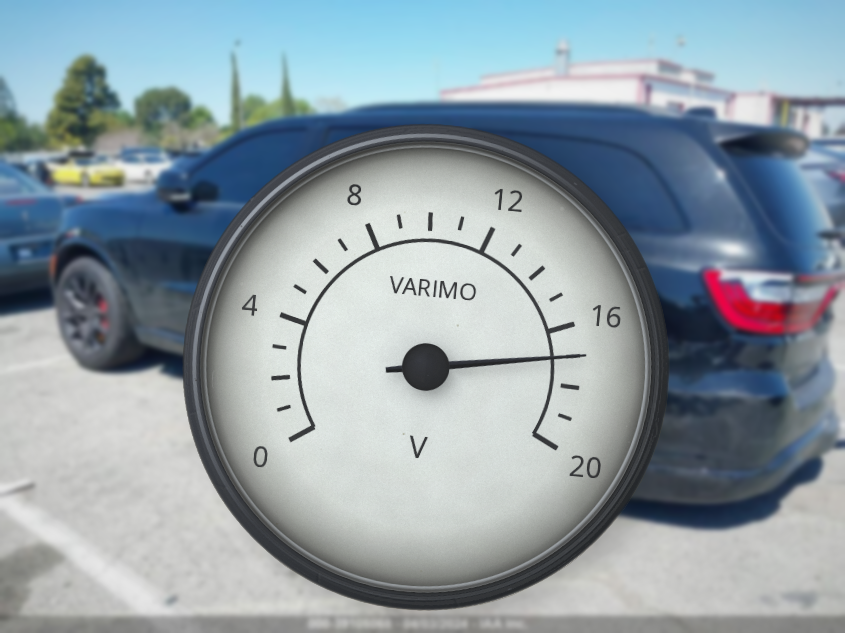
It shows 17 V
